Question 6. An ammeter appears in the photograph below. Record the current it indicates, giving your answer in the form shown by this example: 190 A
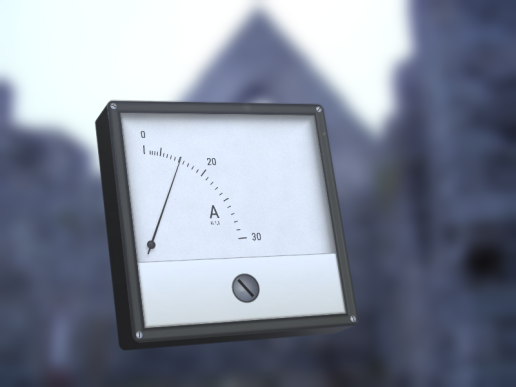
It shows 15 A
